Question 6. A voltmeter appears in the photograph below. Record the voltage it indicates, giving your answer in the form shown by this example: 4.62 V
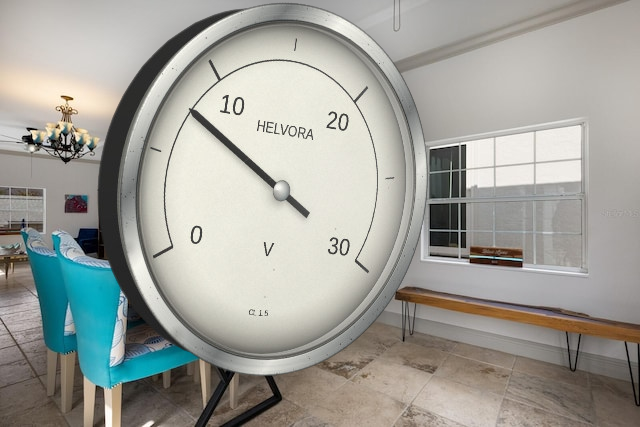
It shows 7.5 V
